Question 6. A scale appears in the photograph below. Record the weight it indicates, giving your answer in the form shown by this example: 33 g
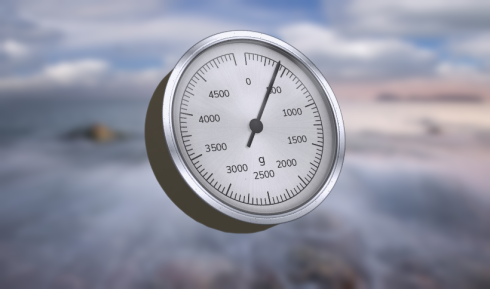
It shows 400 g
